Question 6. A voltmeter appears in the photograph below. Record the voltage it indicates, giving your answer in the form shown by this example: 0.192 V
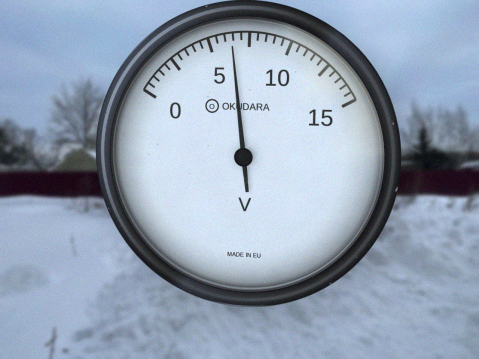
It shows 6.5 V
